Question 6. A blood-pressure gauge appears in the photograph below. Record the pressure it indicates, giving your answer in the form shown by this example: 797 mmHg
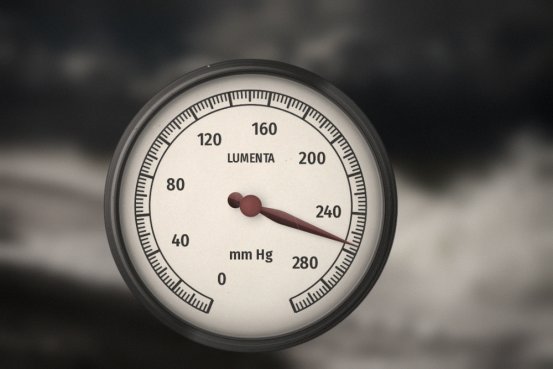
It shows 256 mmHg
